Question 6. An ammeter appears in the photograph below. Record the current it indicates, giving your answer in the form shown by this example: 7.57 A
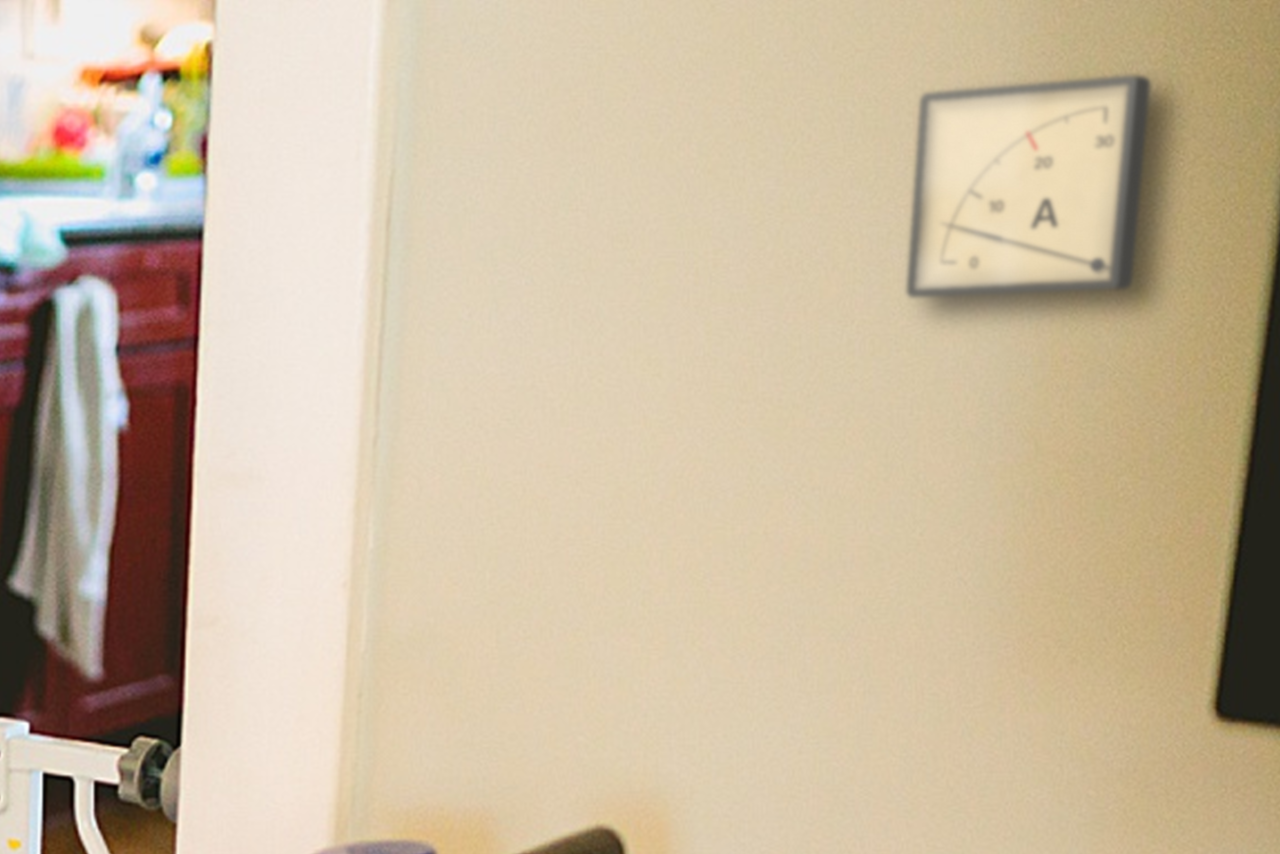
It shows 5 A
